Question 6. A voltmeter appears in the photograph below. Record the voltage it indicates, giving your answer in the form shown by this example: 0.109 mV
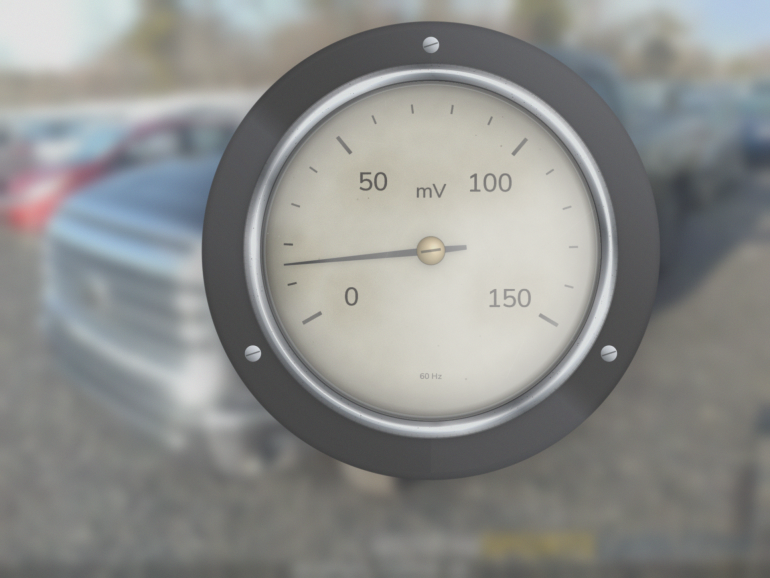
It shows 15 mV
